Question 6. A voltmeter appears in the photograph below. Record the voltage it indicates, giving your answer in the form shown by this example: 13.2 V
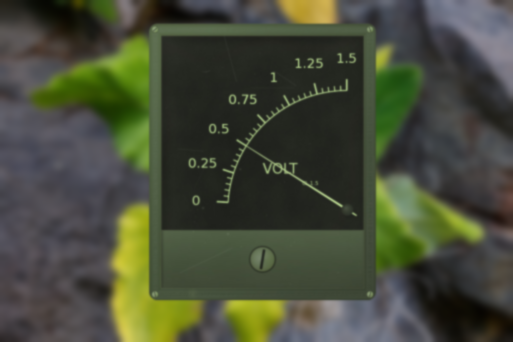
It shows 0.5 V
